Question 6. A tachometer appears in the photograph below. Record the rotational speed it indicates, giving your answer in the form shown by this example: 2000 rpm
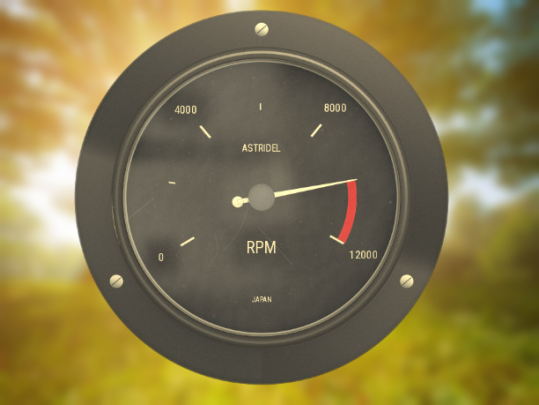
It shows 10000 rpm
